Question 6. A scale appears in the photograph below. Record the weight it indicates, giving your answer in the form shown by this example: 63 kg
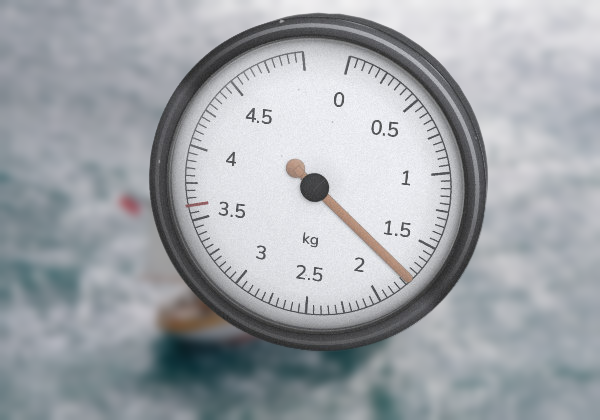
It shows 1.75 kg
